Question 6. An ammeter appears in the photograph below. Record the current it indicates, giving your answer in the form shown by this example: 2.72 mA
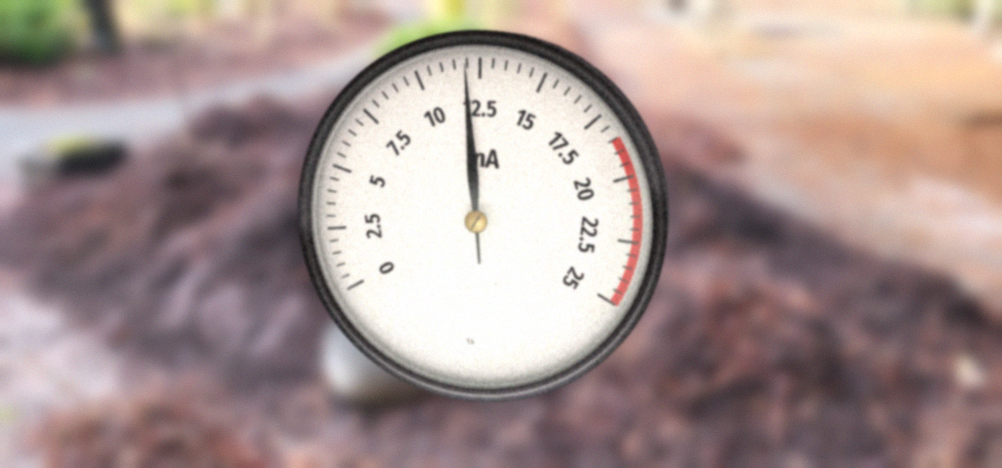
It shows 12 mA
